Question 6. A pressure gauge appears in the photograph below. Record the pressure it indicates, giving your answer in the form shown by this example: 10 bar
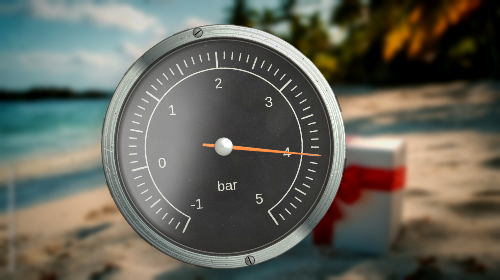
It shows 4 bar
